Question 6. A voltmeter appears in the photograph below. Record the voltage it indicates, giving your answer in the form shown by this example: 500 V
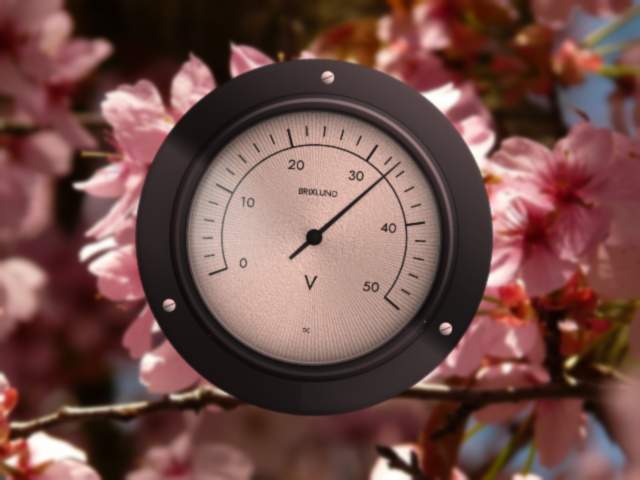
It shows 33 V
